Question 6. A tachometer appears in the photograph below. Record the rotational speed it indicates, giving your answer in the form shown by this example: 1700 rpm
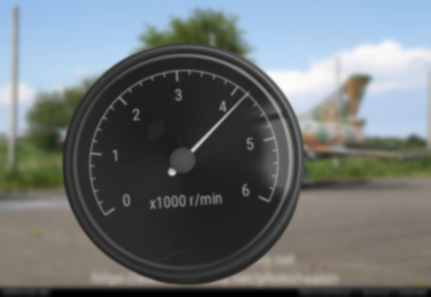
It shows 4200 rpm
